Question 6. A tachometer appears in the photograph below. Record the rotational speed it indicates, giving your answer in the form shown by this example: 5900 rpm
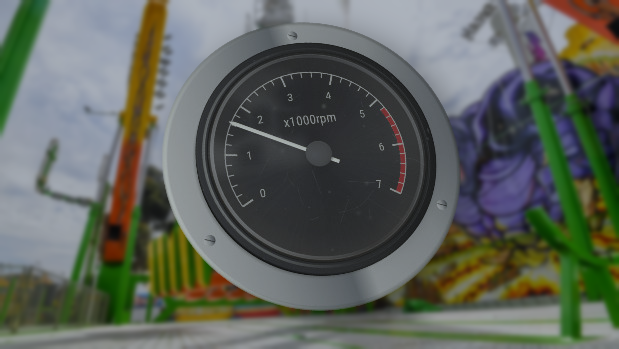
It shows 1600 rpm
